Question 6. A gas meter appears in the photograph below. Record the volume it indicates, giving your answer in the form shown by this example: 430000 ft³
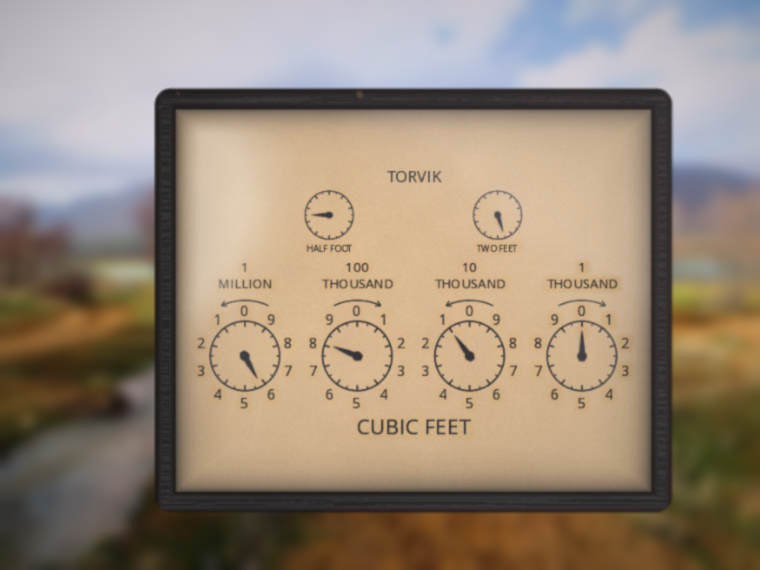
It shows 581000 ft³
